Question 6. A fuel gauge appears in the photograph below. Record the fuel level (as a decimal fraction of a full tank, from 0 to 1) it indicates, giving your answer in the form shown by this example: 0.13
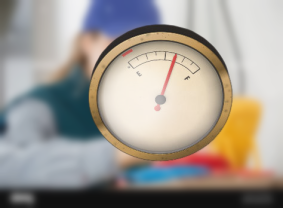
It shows 0.625
